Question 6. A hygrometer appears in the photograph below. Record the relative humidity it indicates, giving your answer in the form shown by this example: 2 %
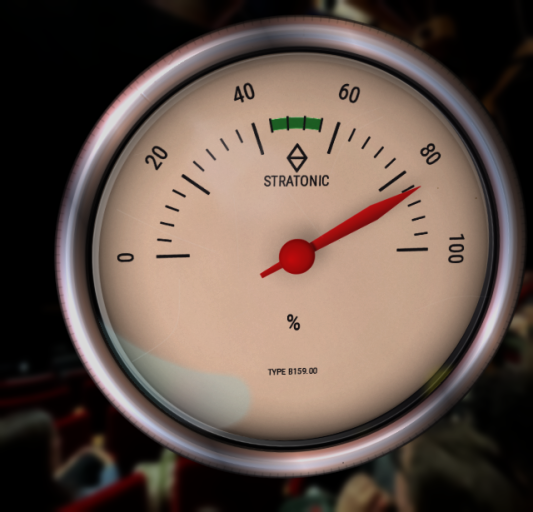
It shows 84 %
